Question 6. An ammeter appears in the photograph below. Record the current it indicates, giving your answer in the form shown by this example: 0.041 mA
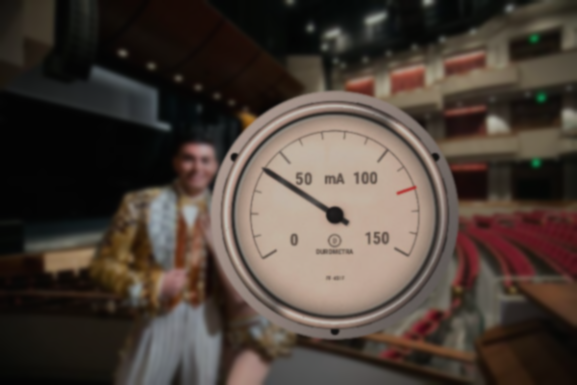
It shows 40 mA
